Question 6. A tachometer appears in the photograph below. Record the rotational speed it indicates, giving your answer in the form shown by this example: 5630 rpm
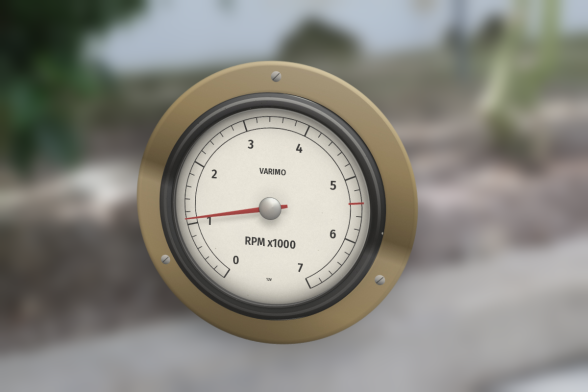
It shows 1100 rpm
